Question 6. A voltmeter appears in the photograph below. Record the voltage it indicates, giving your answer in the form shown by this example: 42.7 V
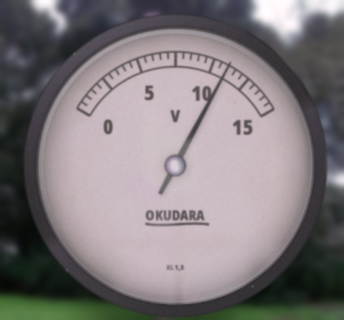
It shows 11 V
